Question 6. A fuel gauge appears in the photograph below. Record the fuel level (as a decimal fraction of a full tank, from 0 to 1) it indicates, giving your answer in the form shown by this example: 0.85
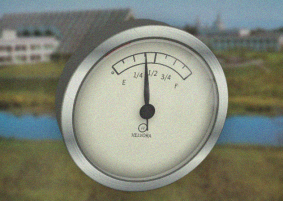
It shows 0.375
